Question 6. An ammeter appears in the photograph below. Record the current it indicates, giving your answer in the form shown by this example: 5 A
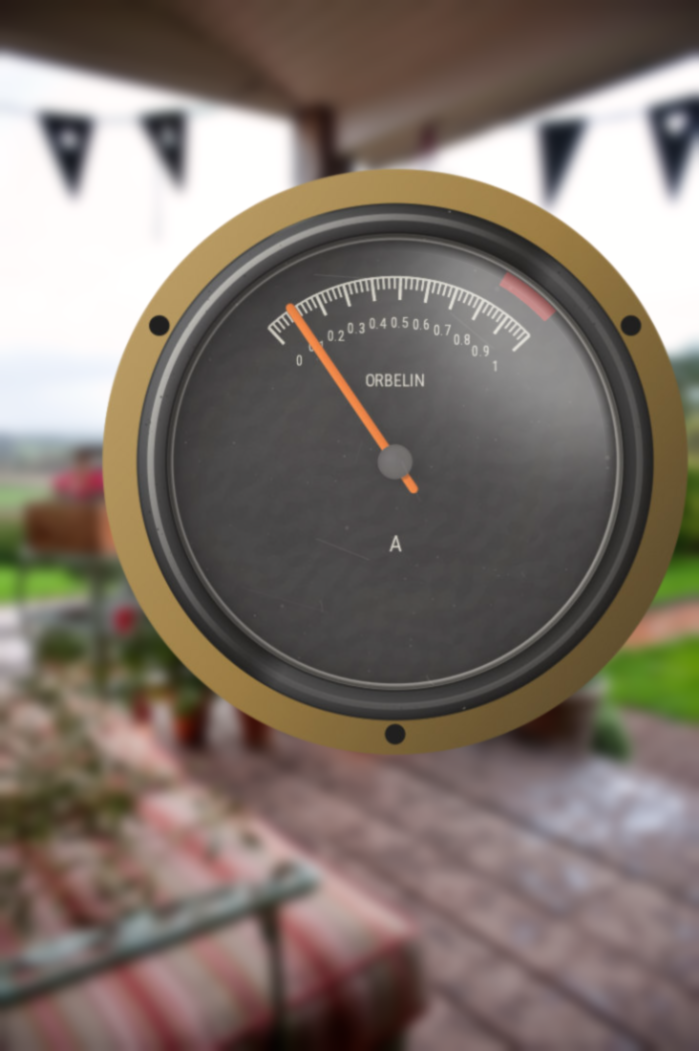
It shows 0.1 A
